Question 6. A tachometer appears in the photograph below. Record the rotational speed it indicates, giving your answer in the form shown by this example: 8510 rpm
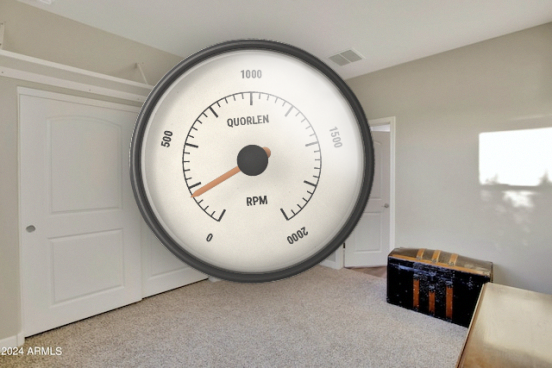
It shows 200 rpm
